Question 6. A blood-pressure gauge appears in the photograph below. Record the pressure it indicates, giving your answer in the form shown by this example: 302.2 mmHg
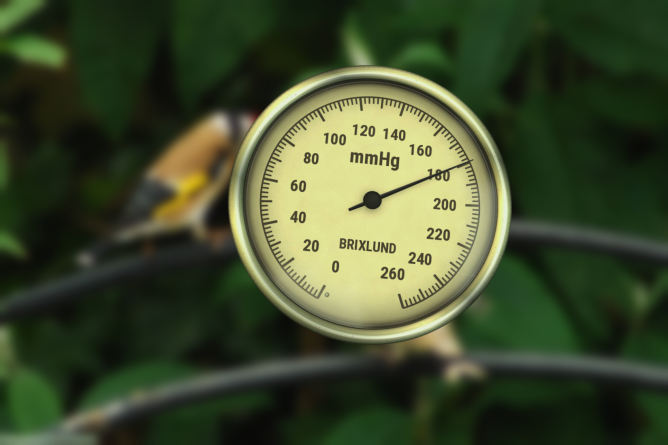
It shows 180 mmHg
